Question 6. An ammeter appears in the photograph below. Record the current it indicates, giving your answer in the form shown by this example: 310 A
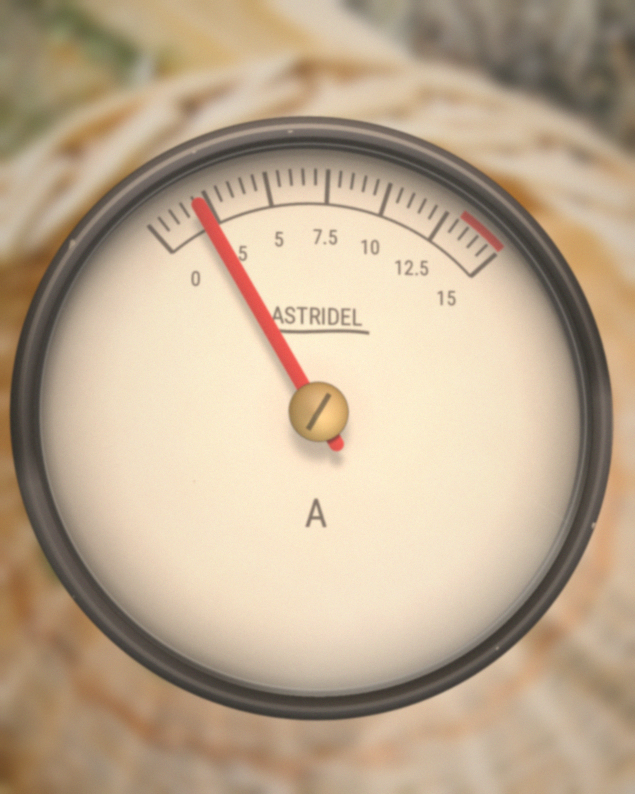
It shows 2 A
